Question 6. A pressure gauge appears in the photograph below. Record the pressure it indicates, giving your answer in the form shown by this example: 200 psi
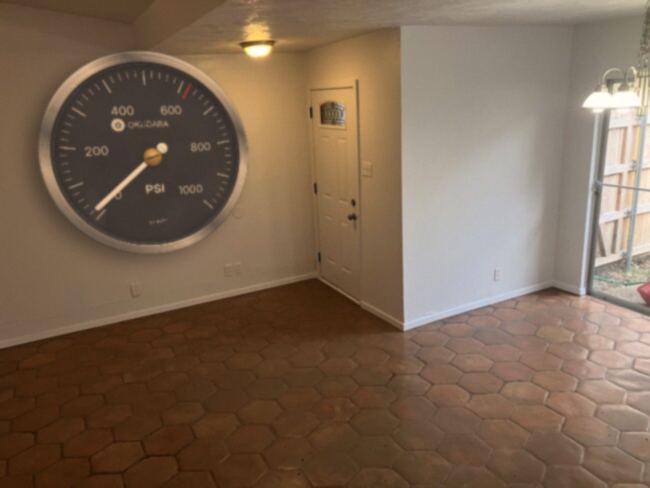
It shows 20 psi
